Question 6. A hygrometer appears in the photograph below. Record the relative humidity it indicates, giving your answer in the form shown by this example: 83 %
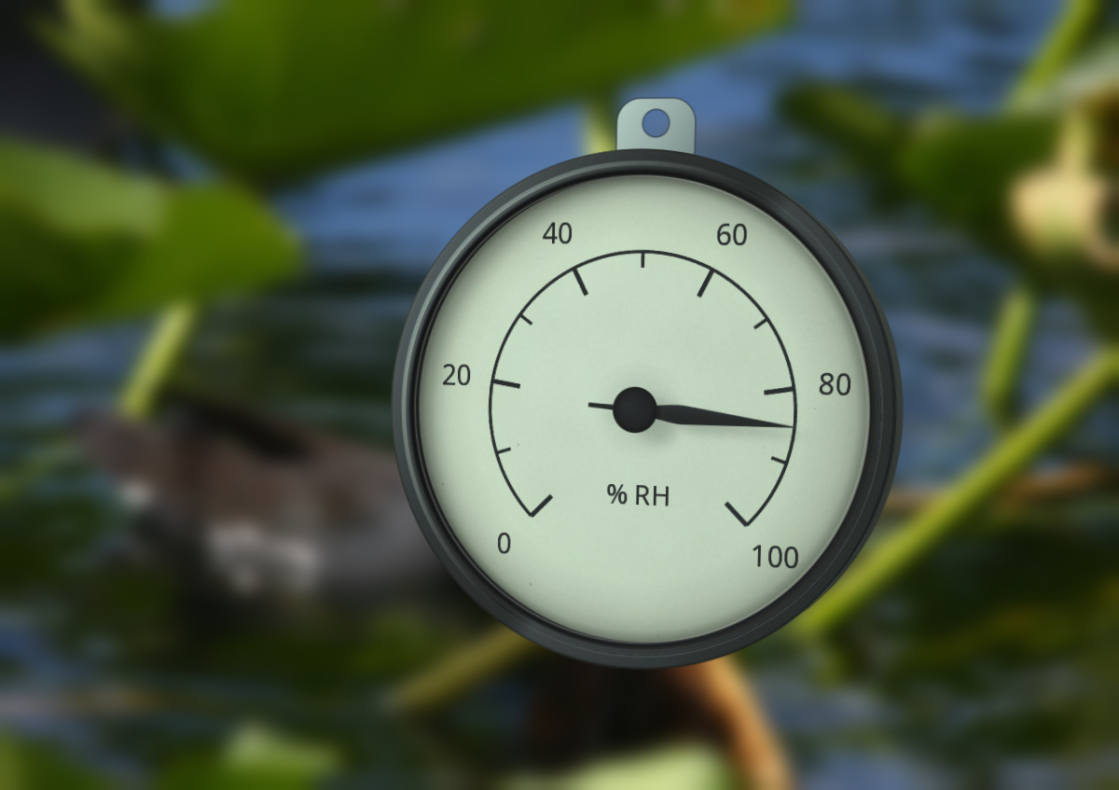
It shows 85 %
